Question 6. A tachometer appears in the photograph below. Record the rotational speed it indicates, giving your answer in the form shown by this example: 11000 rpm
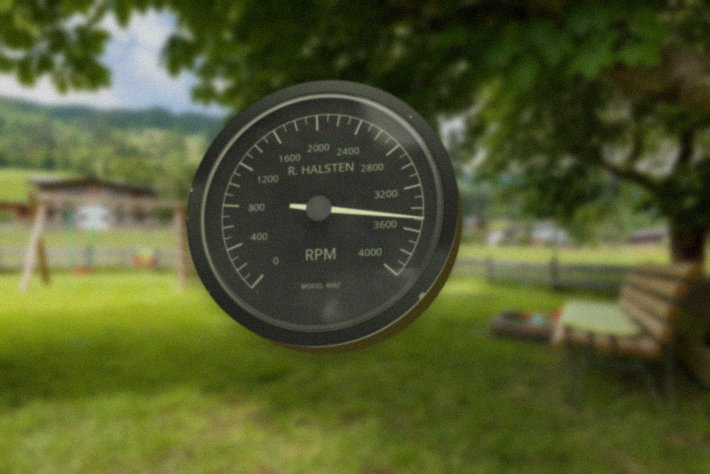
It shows 3500 rpm
